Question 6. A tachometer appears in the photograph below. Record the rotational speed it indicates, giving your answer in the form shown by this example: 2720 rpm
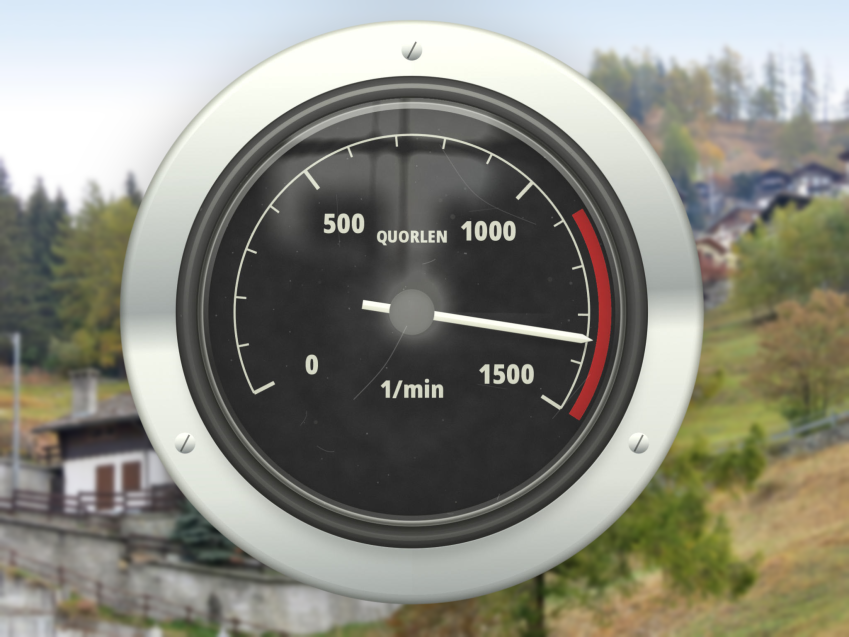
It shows 1350 rpm
